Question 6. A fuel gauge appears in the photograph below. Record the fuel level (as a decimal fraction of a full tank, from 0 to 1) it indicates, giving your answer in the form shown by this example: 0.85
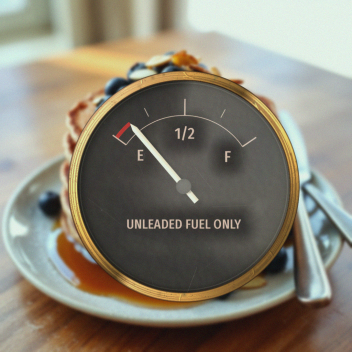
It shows 0.125
